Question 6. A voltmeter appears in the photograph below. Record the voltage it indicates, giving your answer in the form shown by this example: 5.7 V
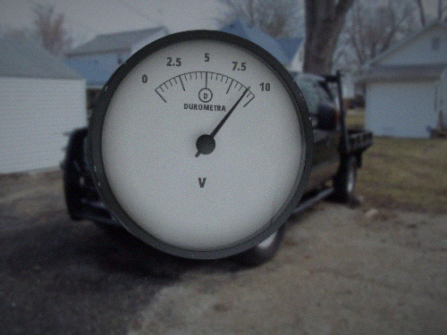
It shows 9 V
